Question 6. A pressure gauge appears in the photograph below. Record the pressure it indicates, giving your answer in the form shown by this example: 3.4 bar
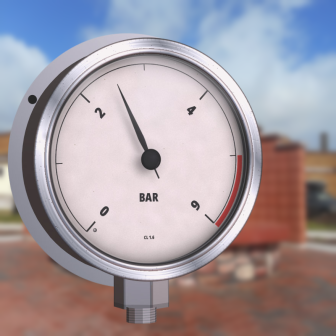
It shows 2.5 bar
